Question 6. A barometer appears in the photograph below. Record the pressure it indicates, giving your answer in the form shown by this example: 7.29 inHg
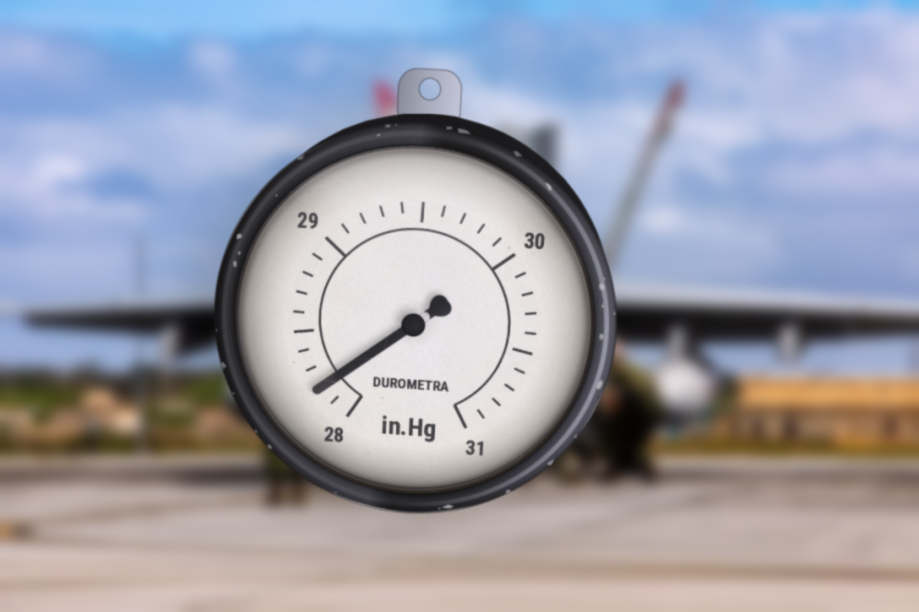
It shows 28.2 inHg
